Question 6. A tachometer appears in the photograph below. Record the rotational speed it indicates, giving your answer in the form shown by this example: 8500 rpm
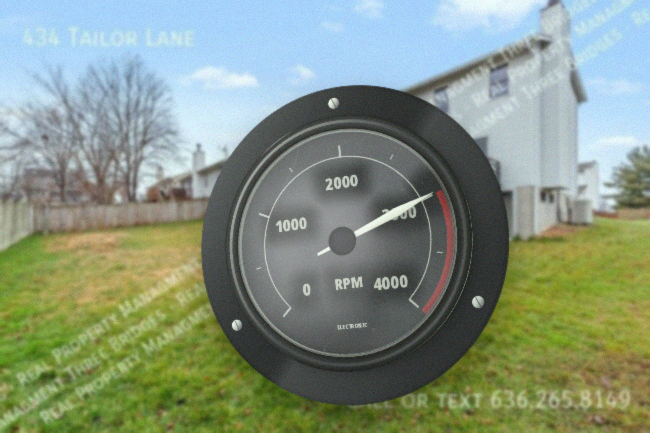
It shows 3000 rpm
